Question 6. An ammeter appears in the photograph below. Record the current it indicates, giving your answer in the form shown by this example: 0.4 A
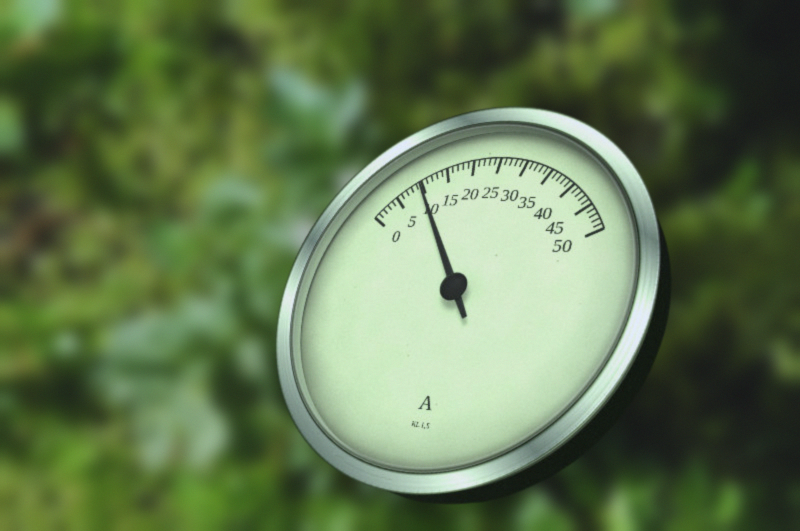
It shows 10 A
